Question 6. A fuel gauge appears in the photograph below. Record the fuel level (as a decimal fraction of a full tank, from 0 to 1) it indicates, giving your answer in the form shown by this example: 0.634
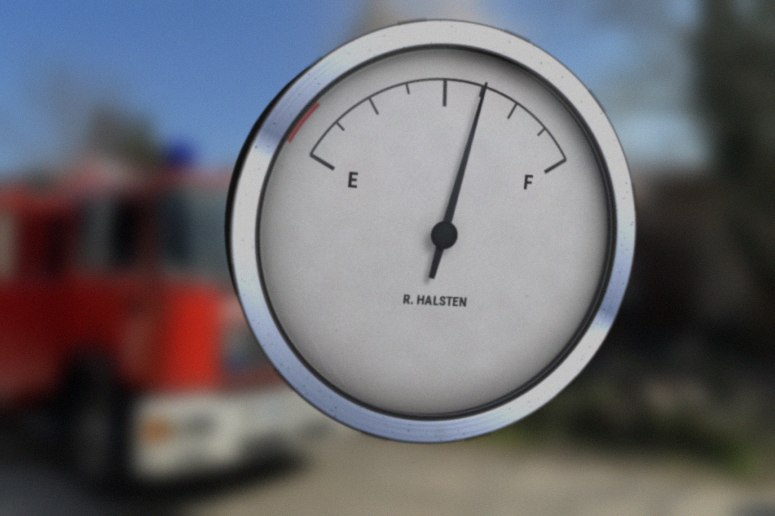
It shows 0.625
